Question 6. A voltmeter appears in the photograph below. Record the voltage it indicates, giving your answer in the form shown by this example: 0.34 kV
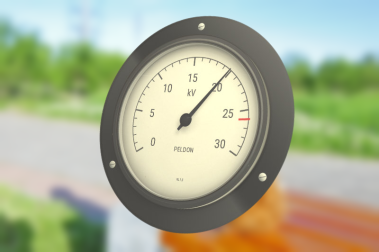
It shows 20 kV
